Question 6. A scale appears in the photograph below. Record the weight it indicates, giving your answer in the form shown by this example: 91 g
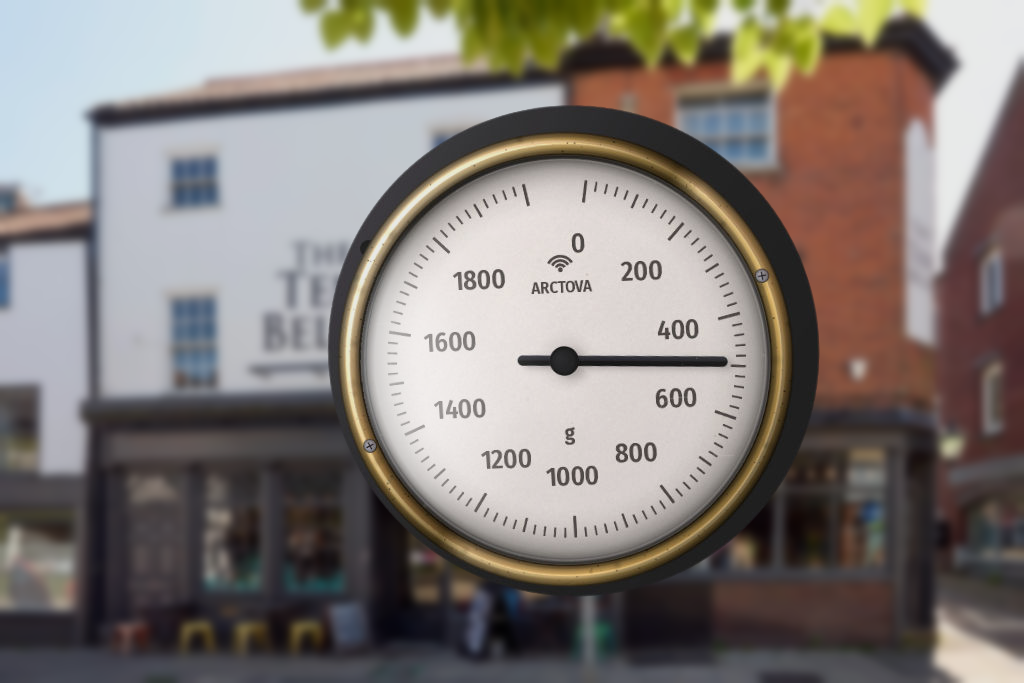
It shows 490 g
